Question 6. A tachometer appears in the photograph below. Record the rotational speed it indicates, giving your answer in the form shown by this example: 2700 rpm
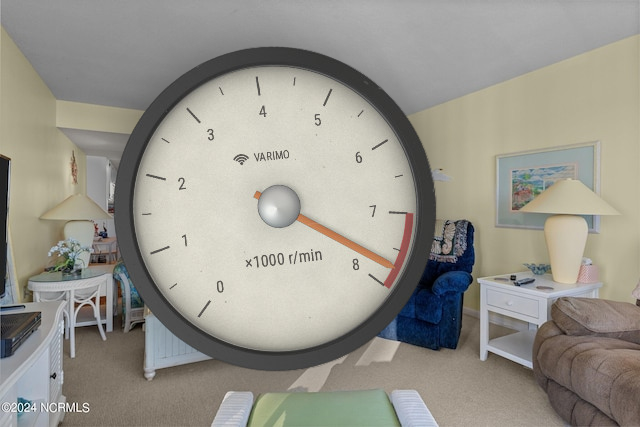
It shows 7750 rpm
